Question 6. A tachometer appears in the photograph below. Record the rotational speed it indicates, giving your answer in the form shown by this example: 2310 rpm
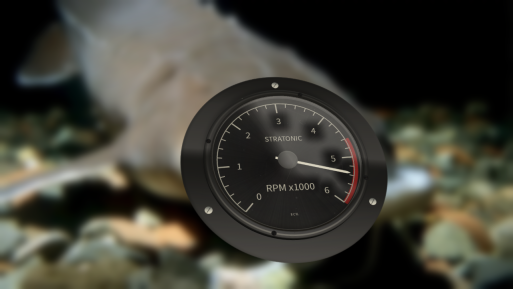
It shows 5400 rpm
